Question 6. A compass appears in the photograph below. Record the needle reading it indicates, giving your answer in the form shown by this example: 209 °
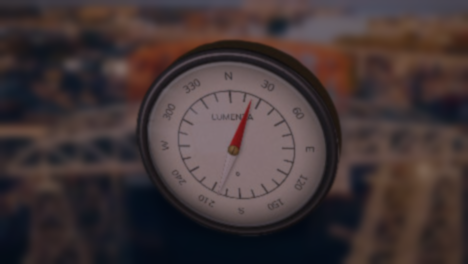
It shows 22.5 °
